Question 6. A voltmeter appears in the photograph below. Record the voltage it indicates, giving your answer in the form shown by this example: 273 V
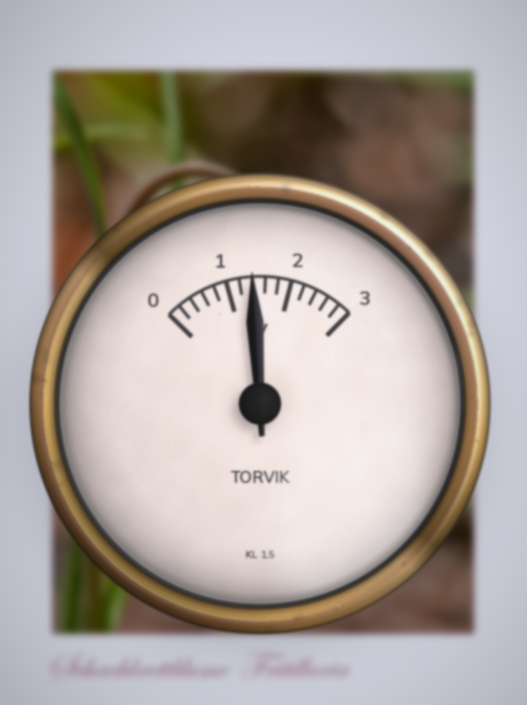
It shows 1.4 V
